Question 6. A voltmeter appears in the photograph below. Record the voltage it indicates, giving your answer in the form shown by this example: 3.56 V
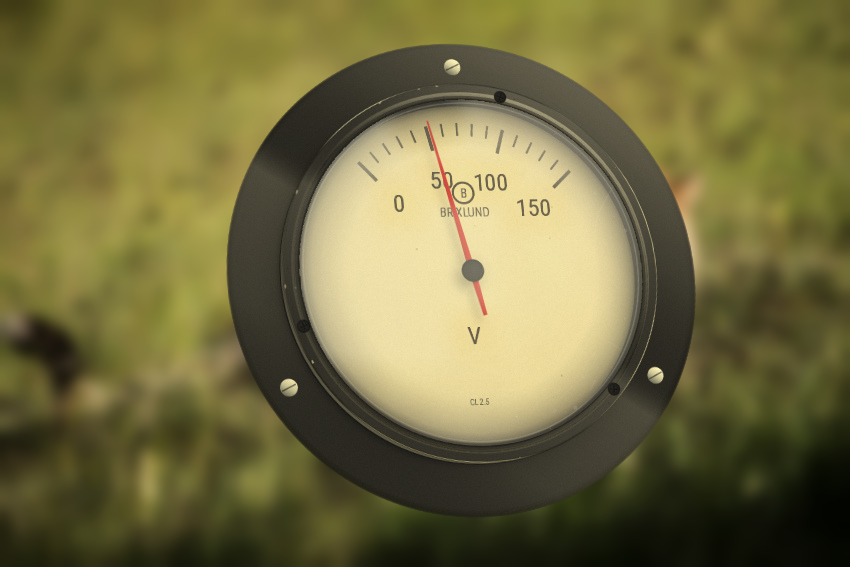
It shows 50 V
